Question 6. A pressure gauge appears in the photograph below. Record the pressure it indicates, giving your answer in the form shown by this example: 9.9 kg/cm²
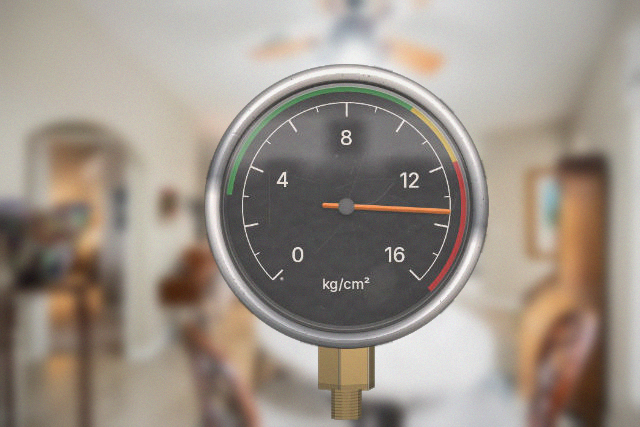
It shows 13.5 kg/cm²
